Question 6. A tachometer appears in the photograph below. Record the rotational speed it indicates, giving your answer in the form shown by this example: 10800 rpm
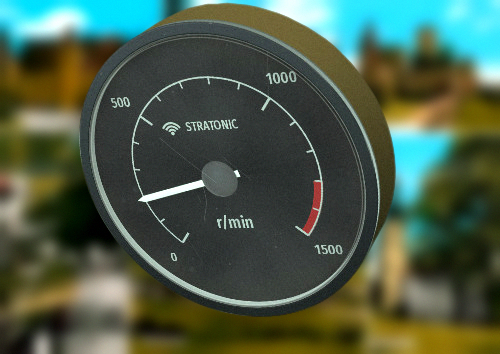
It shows 200 rpm
